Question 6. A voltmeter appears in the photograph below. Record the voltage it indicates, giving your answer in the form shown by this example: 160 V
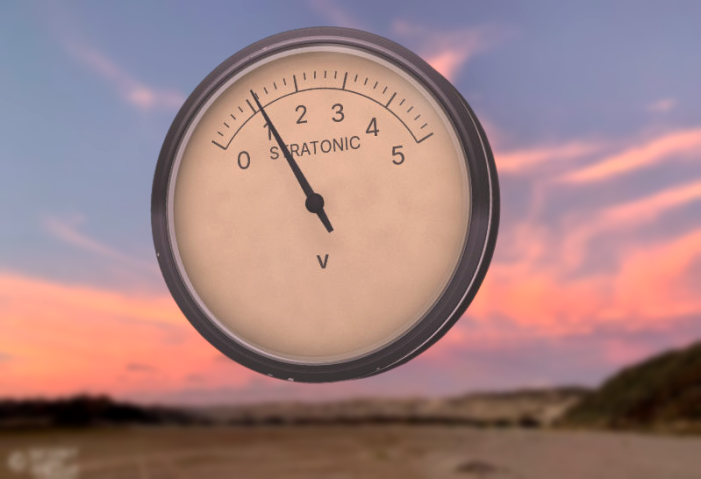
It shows 1.2 V
